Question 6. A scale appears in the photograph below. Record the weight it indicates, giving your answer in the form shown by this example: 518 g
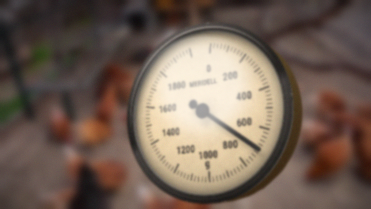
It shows 700 g
